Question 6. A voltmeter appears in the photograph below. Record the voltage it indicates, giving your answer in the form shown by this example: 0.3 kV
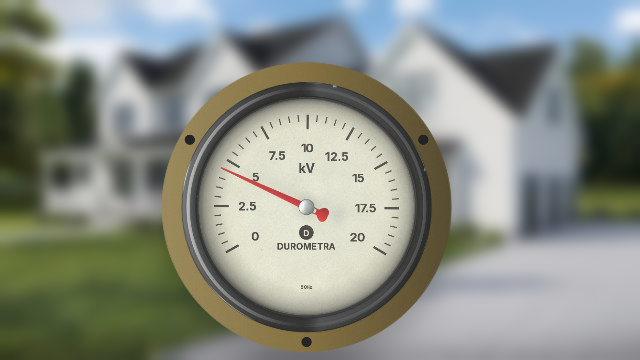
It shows 4.5 kV
